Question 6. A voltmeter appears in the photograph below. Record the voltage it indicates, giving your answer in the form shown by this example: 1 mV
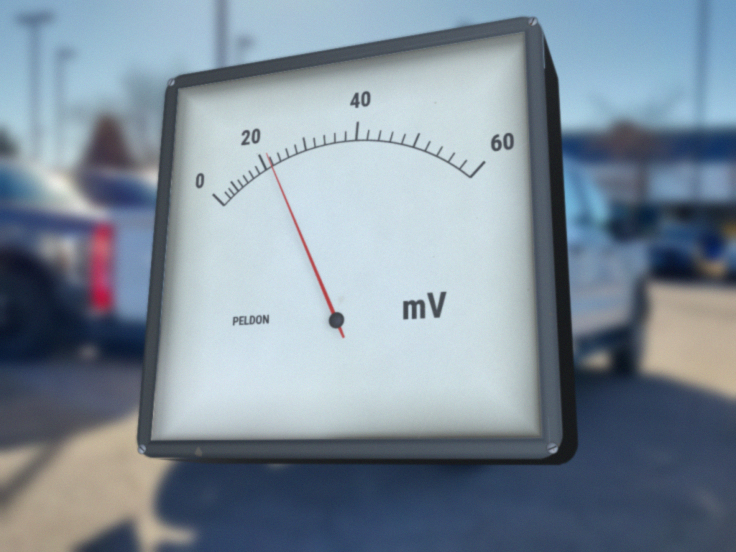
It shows 22 mV
